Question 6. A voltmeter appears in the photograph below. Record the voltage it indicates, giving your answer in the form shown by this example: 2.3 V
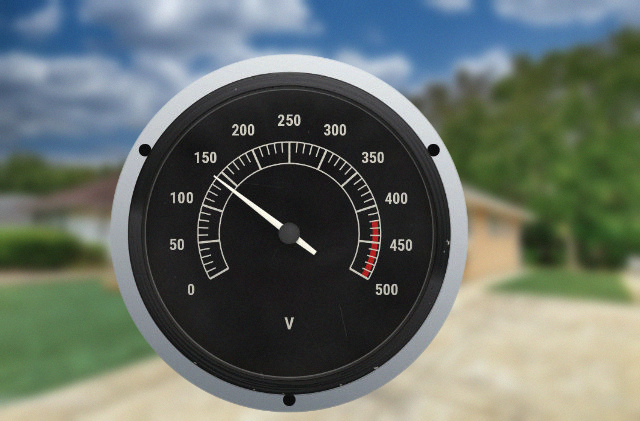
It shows 140 V
